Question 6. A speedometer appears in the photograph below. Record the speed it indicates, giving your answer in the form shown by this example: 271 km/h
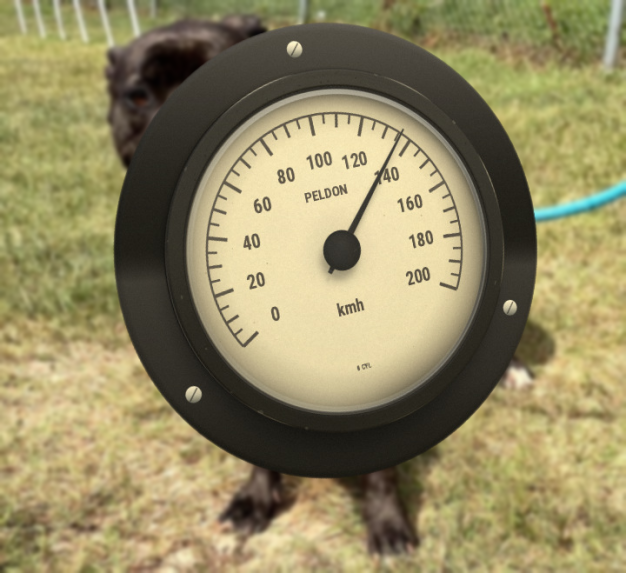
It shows 135 km/h
